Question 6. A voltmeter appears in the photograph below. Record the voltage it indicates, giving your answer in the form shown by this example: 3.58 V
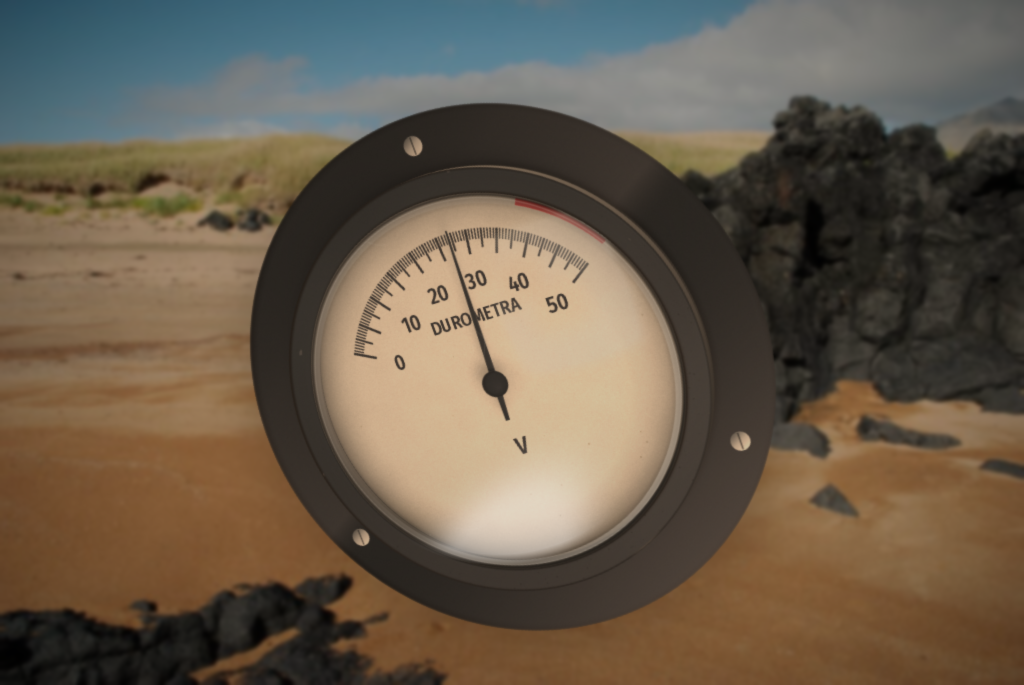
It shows 27.5 V
